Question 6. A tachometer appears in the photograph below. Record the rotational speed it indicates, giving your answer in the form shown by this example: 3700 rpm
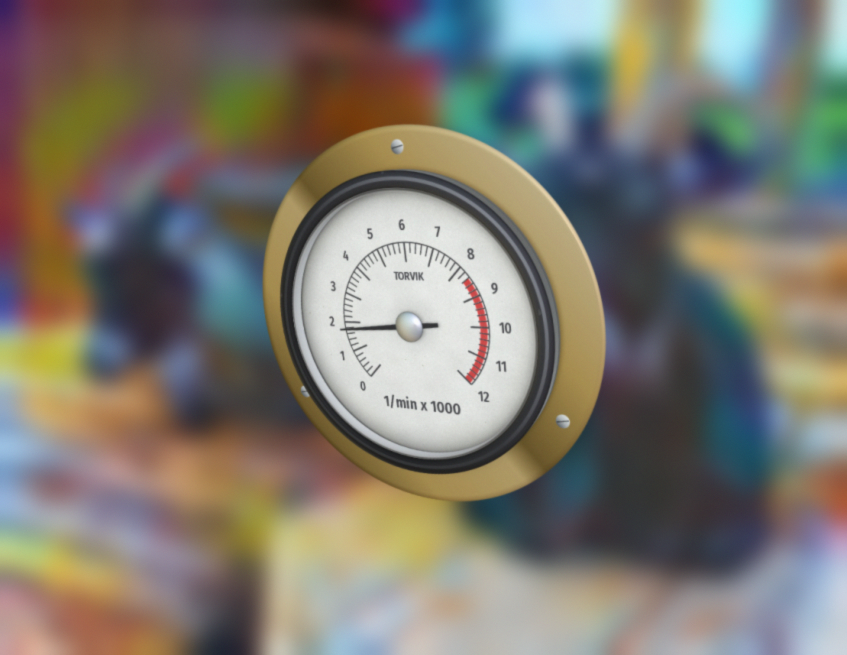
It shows 1800 rpm
